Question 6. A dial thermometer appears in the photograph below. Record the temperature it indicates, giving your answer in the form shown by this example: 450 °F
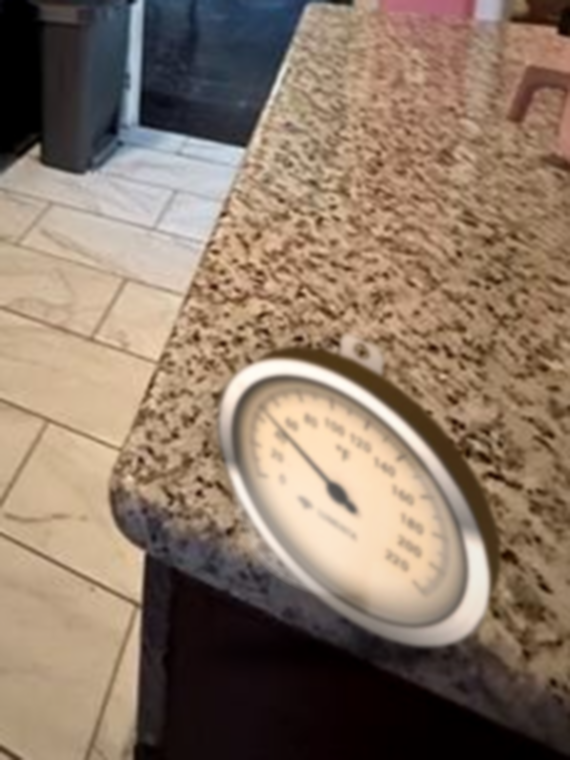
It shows 50 °F
